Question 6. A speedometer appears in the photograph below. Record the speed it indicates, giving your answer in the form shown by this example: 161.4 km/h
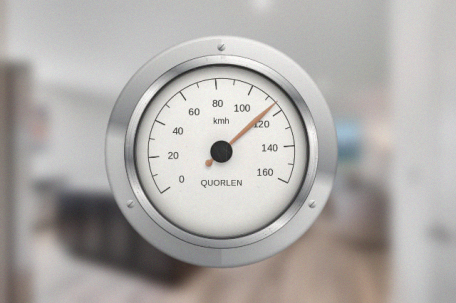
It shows 115 km/h
